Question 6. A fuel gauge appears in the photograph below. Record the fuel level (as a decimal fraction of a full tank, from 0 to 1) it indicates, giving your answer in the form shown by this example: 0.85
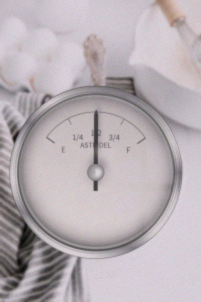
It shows 0.5
